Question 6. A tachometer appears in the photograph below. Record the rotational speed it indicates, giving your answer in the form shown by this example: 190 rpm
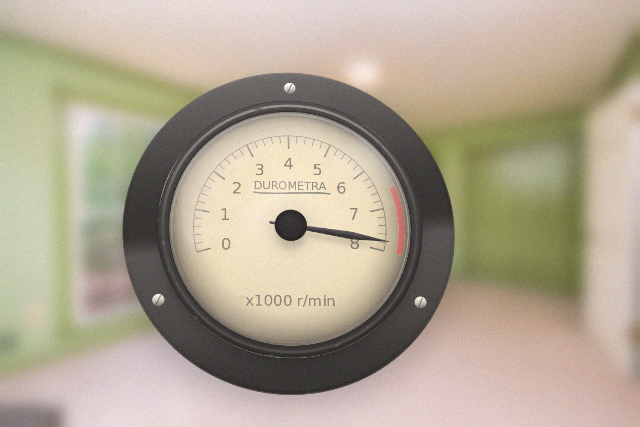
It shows 7800 rpm
